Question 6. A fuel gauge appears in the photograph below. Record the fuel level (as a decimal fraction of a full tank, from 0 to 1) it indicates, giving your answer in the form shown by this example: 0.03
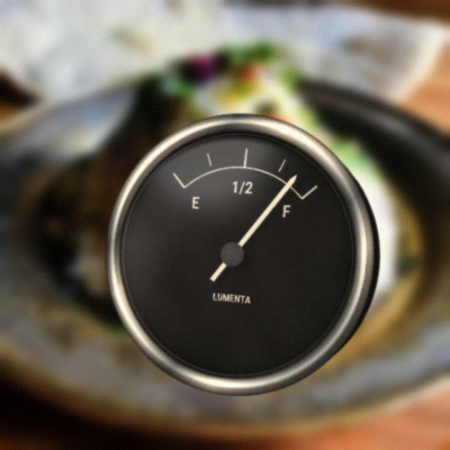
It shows 0.875
